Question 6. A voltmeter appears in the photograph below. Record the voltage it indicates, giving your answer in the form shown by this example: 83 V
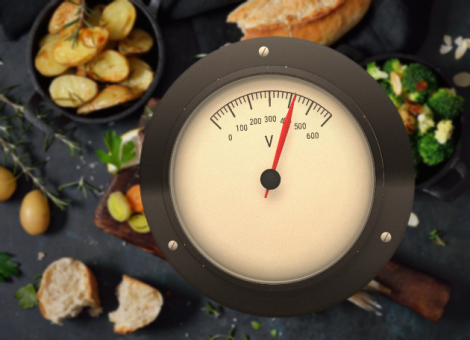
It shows 420 V
